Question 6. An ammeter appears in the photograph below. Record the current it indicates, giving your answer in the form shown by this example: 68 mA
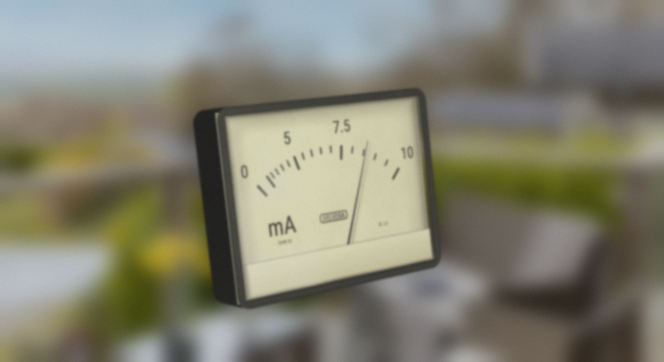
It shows 8.5 mA
